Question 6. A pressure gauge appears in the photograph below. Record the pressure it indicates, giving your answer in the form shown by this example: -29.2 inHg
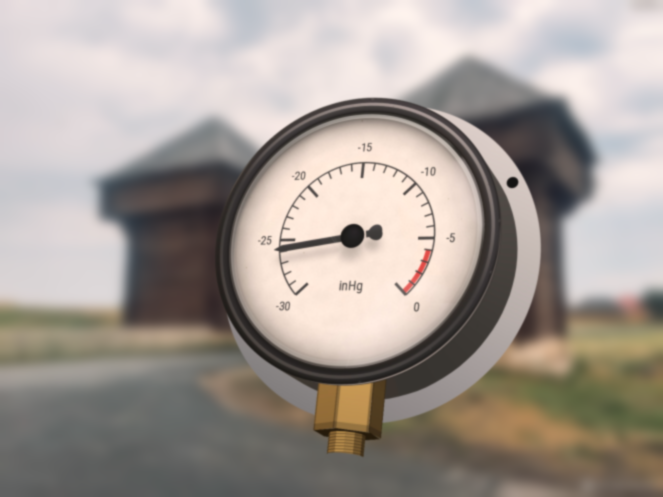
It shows -26 inHg
